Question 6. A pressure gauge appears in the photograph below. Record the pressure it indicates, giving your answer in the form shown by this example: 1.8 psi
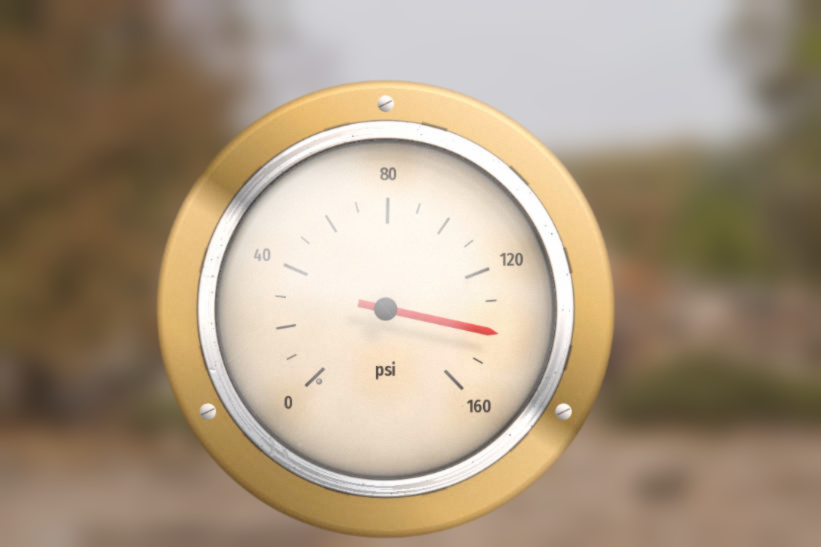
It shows 140 psi
